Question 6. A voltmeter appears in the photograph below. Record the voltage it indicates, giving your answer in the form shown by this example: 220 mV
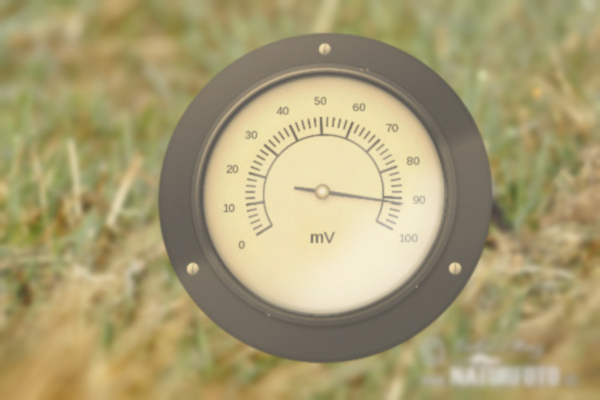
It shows 92 mV
